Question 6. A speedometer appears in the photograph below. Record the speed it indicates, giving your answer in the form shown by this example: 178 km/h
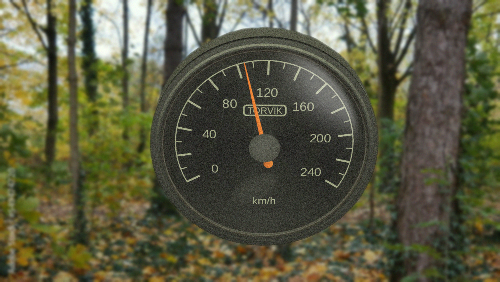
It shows 105 km/h
